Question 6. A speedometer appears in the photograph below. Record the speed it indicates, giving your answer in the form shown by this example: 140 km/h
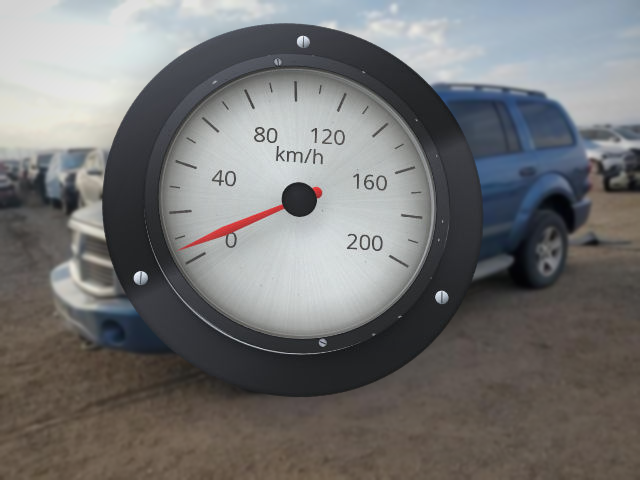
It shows 5 km/h
